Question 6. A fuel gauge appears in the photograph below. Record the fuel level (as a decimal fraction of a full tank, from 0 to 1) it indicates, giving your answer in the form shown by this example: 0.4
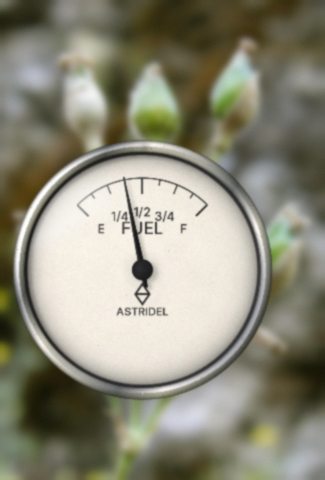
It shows 0.375
